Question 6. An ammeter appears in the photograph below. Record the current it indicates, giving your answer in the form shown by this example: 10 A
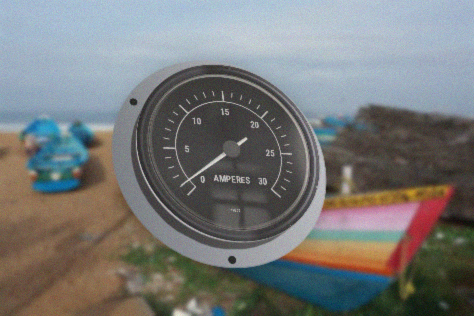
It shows 1 A
